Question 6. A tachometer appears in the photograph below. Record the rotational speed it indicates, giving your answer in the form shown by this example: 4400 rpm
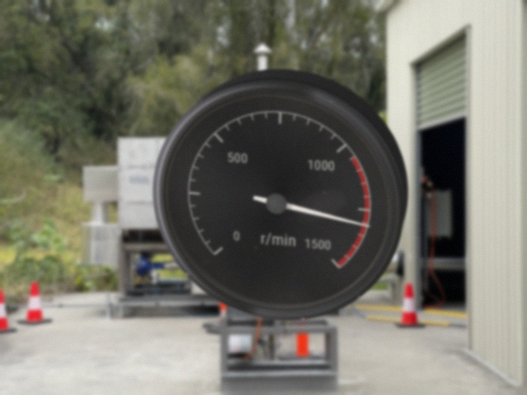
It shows 1300 rpm
